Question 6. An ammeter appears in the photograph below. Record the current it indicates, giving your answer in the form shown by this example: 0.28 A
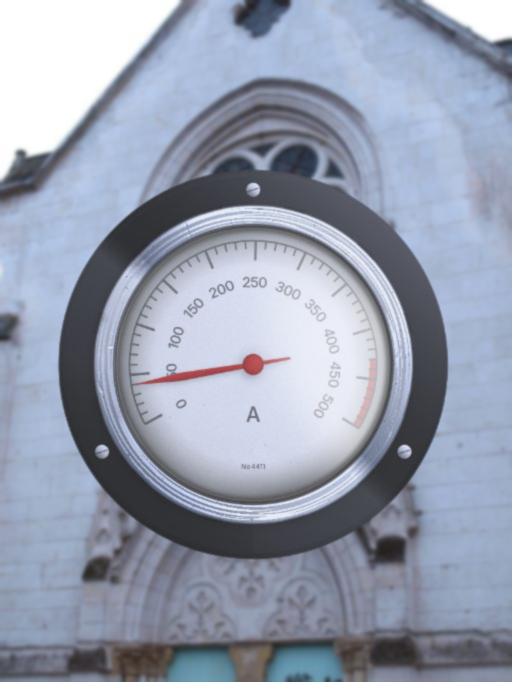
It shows 40 A
